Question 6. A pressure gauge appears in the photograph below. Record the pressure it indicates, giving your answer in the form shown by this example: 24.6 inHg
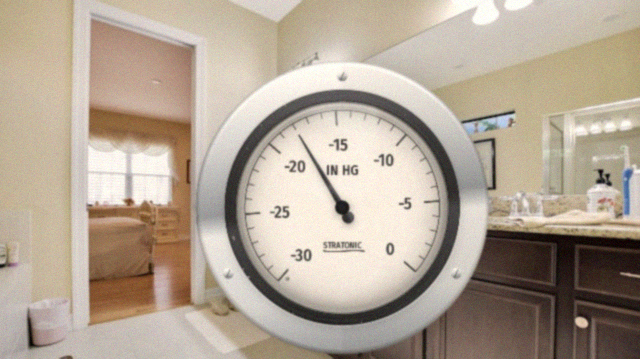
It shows -18 inHg
